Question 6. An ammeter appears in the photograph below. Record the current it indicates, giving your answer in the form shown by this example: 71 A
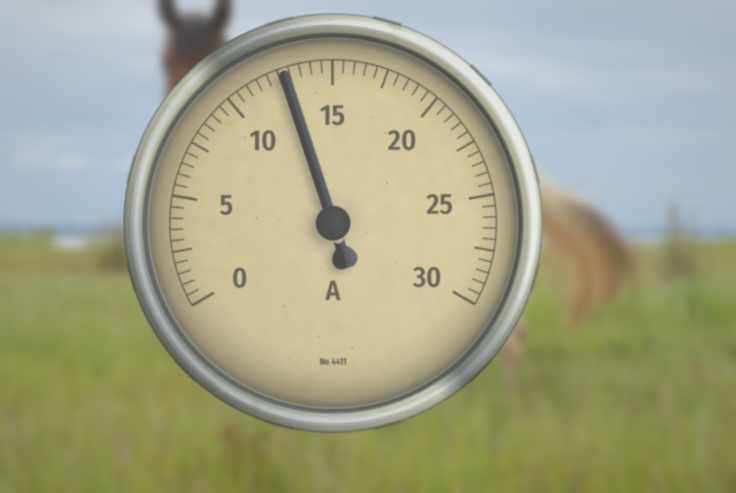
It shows 12.75 A
